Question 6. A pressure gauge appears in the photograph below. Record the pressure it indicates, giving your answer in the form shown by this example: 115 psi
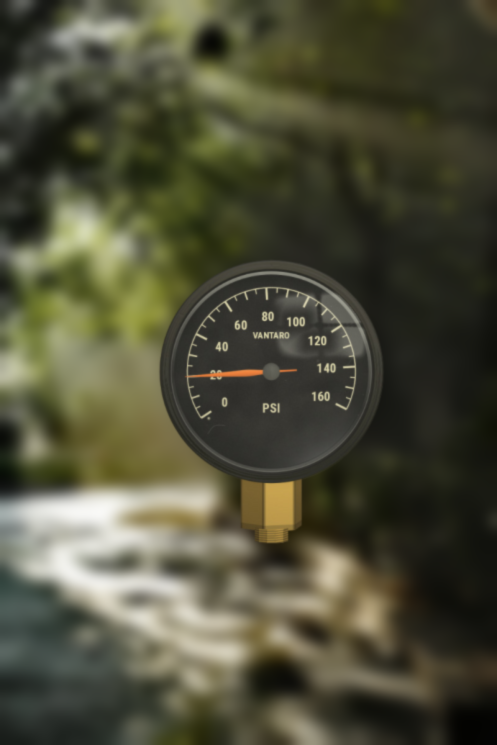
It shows 20 psi
